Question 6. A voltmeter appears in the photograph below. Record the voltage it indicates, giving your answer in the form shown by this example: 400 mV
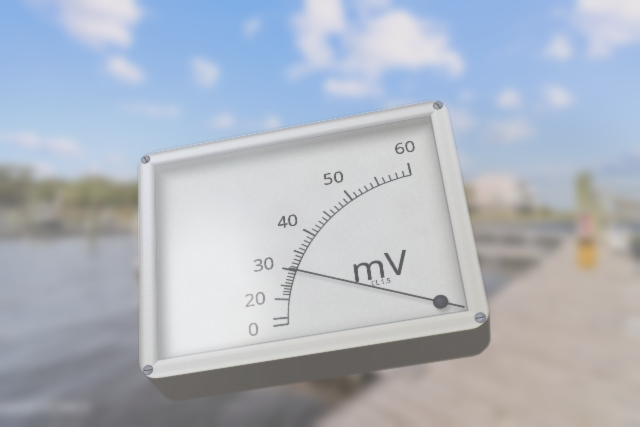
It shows 30 mV
